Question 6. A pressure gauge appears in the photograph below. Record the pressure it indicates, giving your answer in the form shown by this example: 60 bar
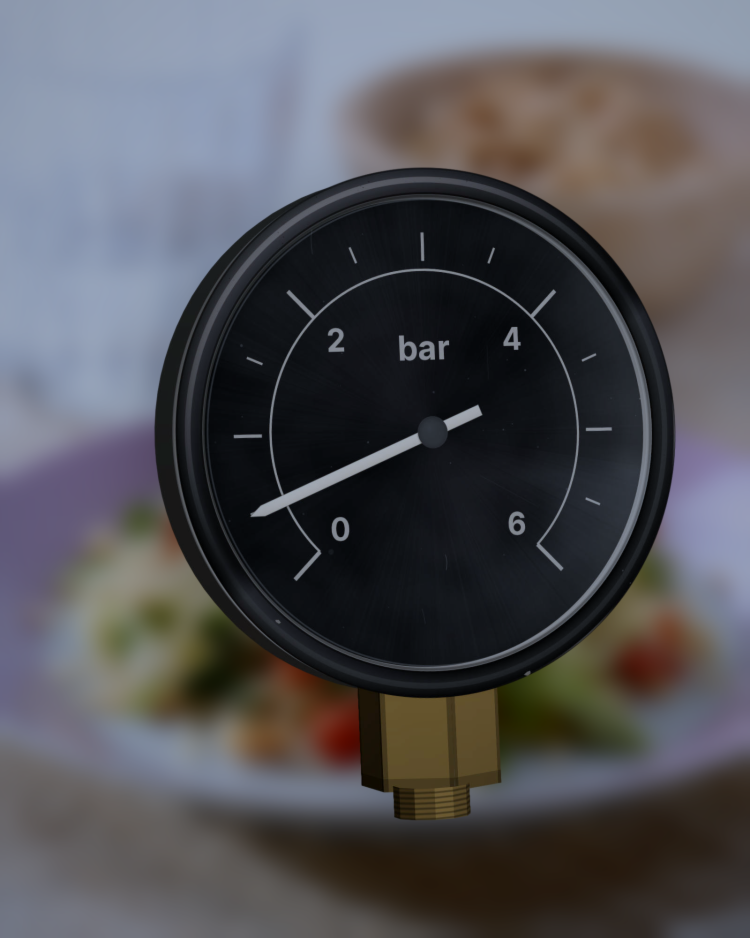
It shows 0.5 bar
